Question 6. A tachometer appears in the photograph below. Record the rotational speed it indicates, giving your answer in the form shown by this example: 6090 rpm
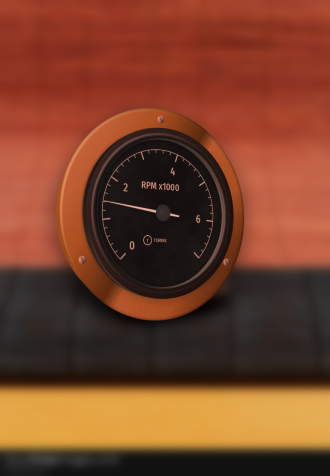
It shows 1400 rpm
